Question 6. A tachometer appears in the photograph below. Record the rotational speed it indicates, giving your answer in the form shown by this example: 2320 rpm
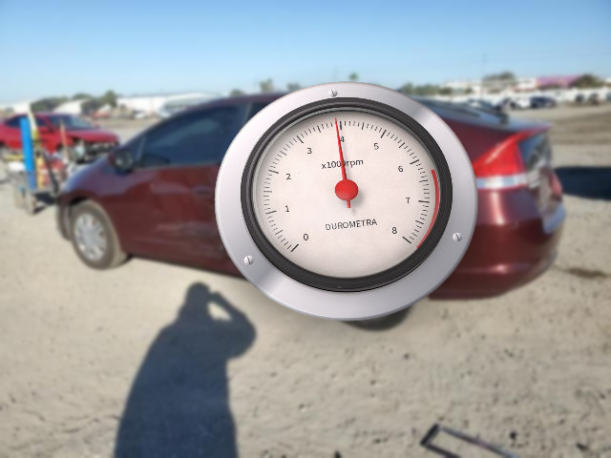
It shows 3900 rpm
